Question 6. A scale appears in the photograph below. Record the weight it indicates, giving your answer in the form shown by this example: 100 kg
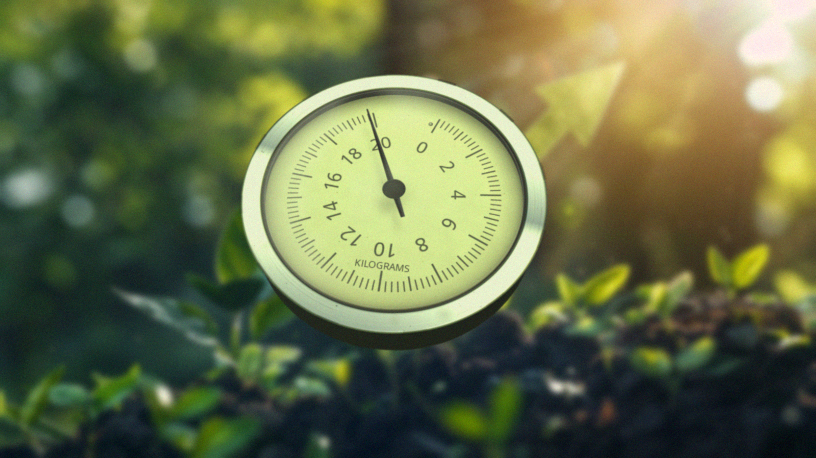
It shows 19.8 kg
